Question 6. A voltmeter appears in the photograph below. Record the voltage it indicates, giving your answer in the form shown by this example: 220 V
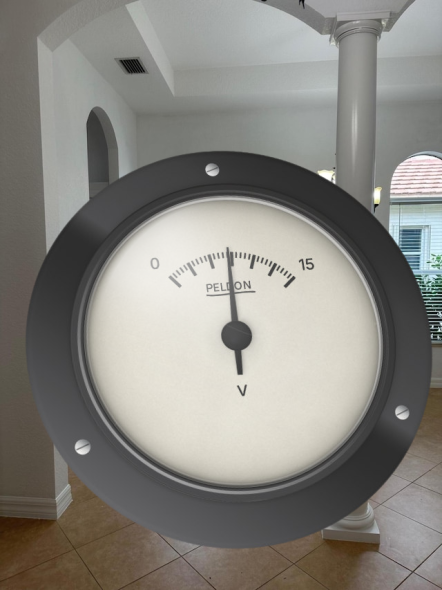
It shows 7 V
